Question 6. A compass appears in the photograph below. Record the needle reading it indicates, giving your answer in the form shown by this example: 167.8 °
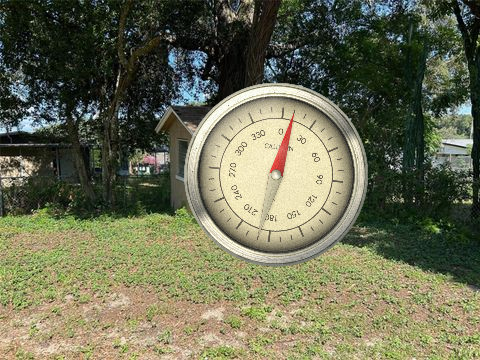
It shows 10 °
